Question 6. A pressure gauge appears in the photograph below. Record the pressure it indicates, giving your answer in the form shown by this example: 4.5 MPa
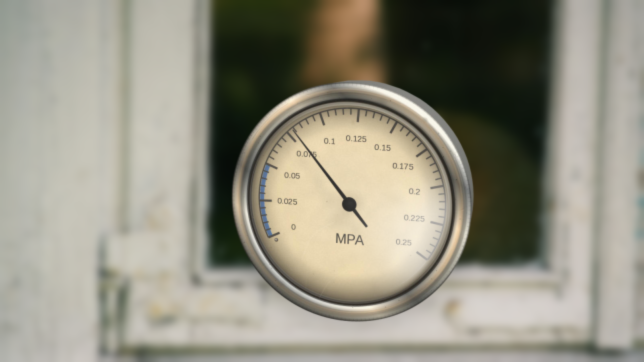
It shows 0.08 MPa
